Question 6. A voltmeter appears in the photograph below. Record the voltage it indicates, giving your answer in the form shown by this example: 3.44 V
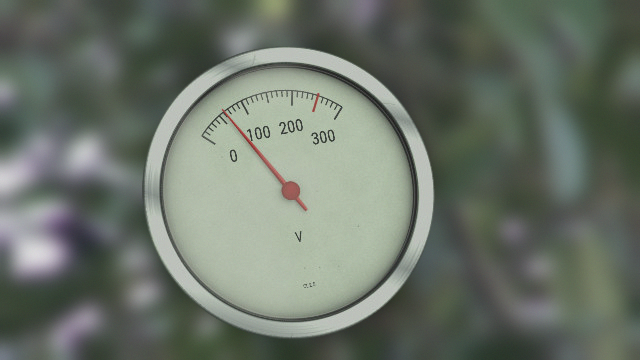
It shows 60 V
